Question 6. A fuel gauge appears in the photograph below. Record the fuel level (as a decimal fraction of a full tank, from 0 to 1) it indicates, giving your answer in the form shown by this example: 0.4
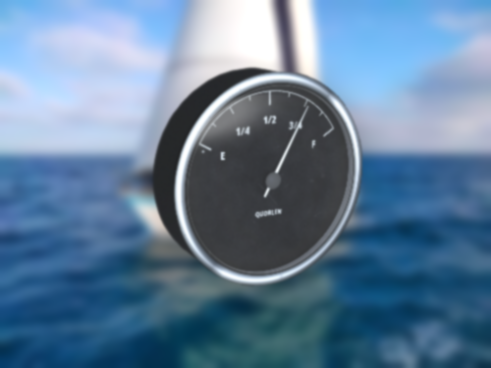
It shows 0.75
